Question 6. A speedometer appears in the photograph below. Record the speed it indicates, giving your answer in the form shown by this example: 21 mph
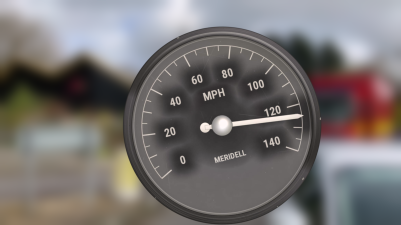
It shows 125 mph
